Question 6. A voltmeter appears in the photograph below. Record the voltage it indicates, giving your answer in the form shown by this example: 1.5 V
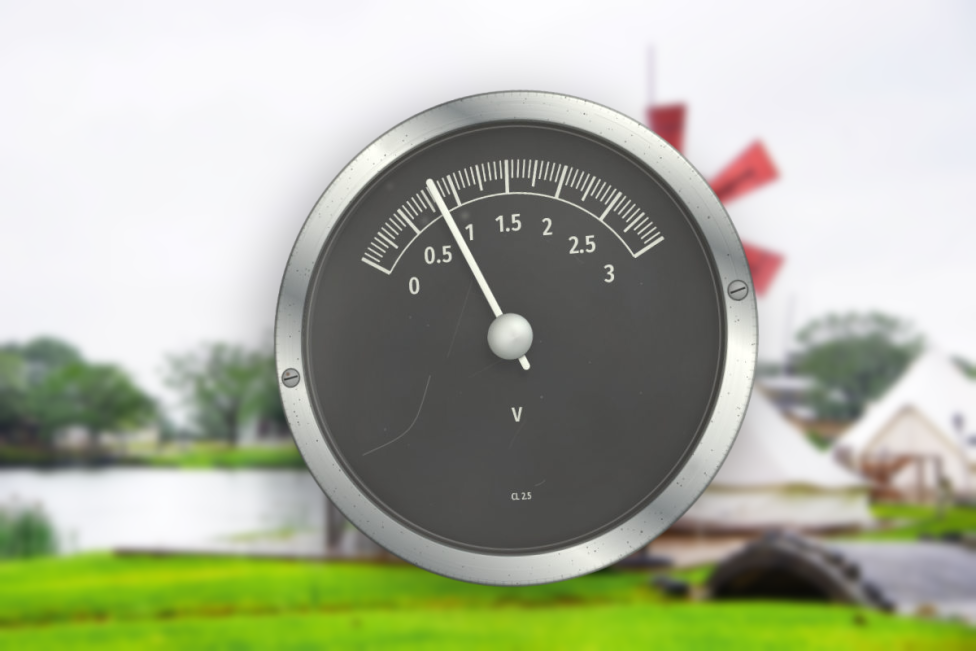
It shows 0.85 V
